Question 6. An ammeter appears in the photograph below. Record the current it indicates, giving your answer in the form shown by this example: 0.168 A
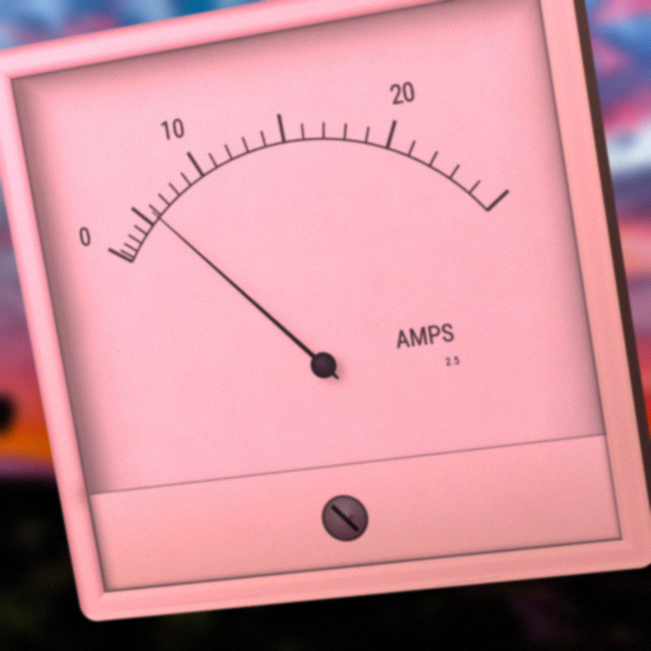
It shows 6 A
